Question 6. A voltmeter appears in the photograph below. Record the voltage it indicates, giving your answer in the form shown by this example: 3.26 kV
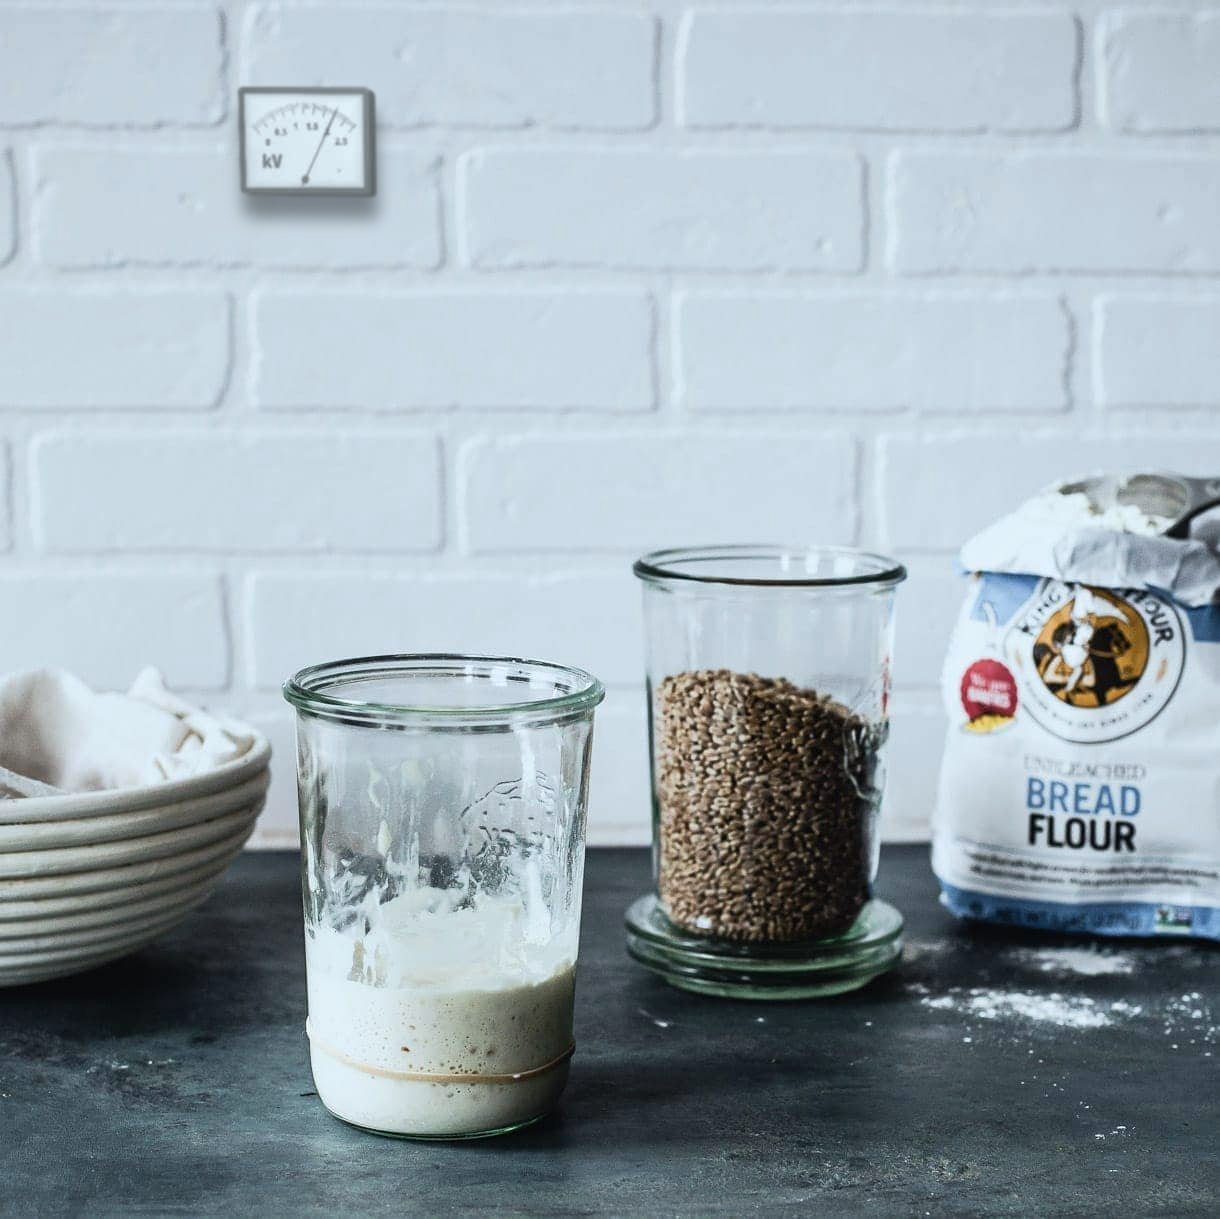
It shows 2 kV
